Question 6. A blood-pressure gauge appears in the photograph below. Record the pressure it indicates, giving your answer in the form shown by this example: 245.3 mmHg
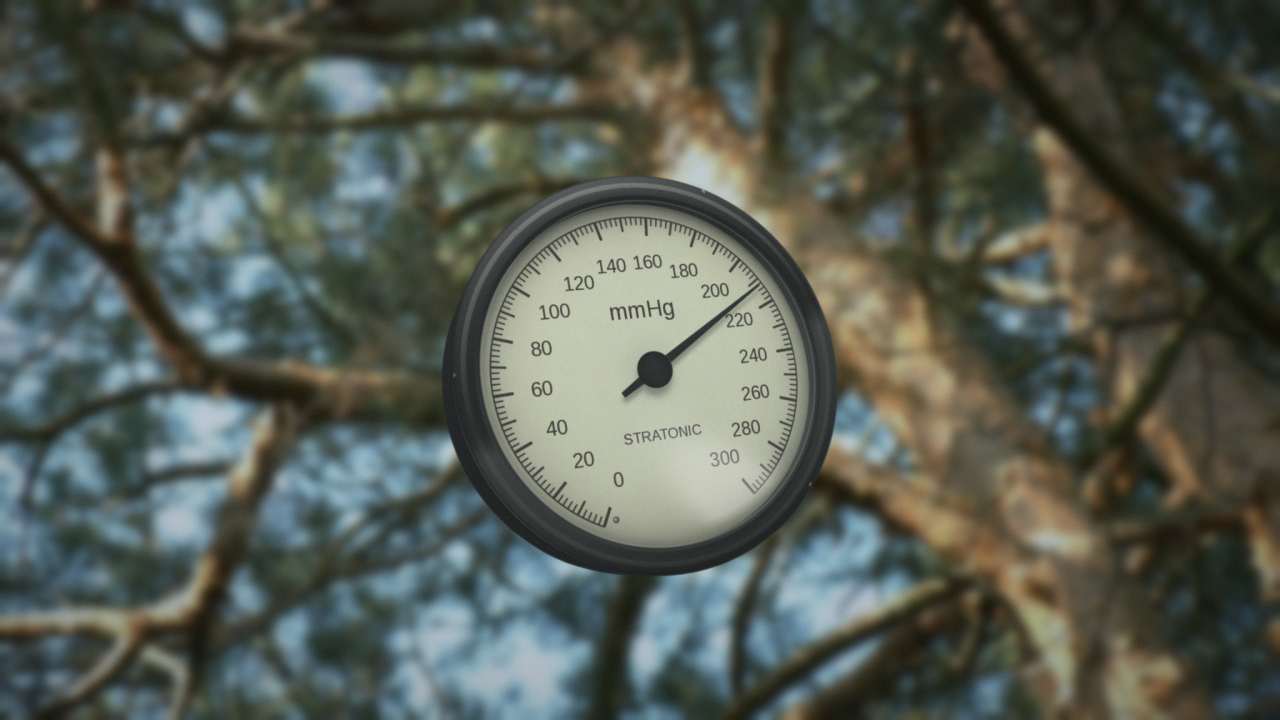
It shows 212 mmHg
